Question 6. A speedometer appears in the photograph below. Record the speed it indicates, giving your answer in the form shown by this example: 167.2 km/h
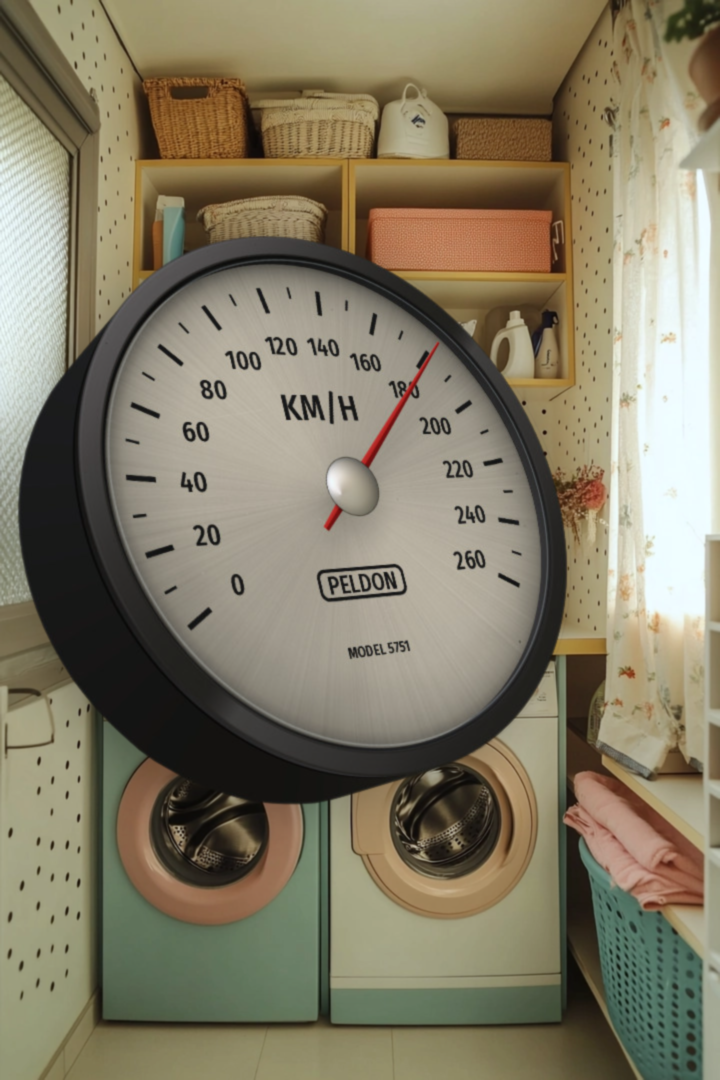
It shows 180 km/h
